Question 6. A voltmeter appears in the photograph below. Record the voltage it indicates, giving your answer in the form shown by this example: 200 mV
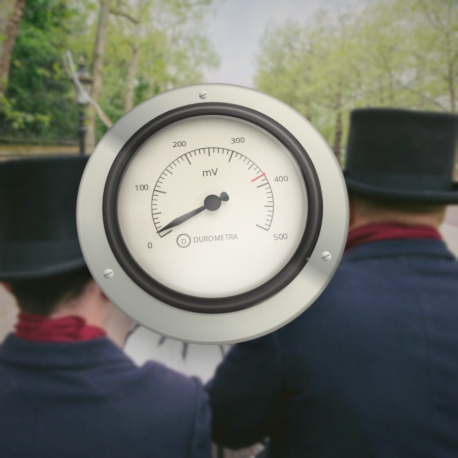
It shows 10 mV
